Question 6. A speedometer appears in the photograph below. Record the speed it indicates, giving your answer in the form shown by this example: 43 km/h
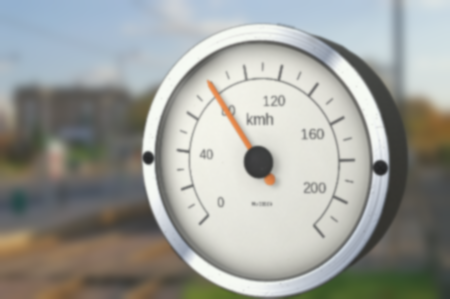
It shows 80 km/h
